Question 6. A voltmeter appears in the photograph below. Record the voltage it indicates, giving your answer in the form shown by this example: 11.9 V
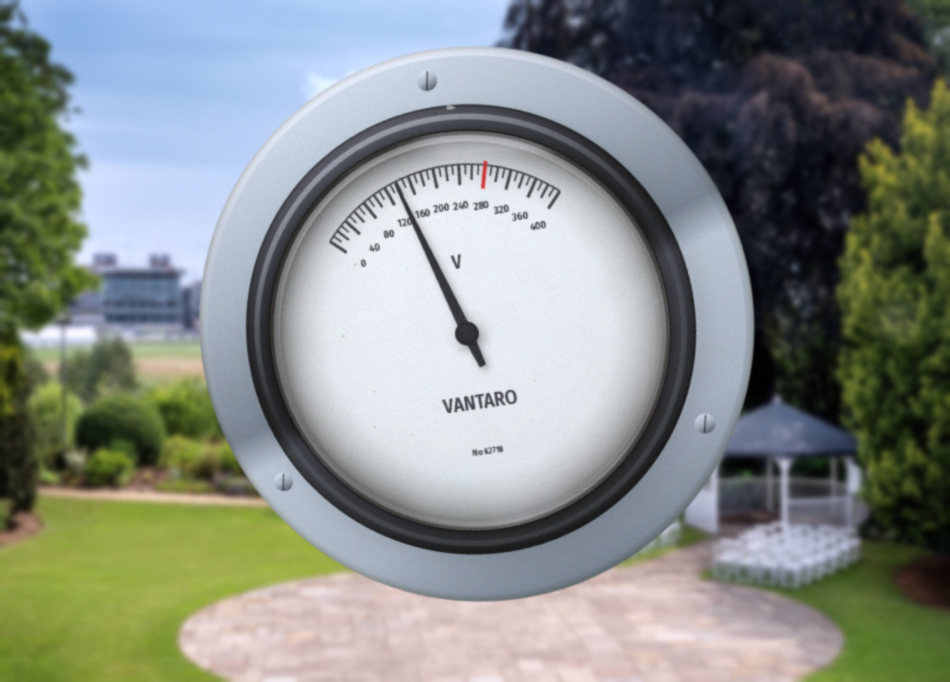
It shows 140 V
